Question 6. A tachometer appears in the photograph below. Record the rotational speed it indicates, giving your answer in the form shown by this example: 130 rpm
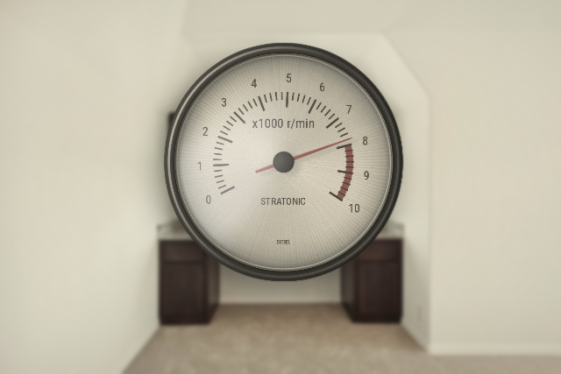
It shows 7800 rpm
